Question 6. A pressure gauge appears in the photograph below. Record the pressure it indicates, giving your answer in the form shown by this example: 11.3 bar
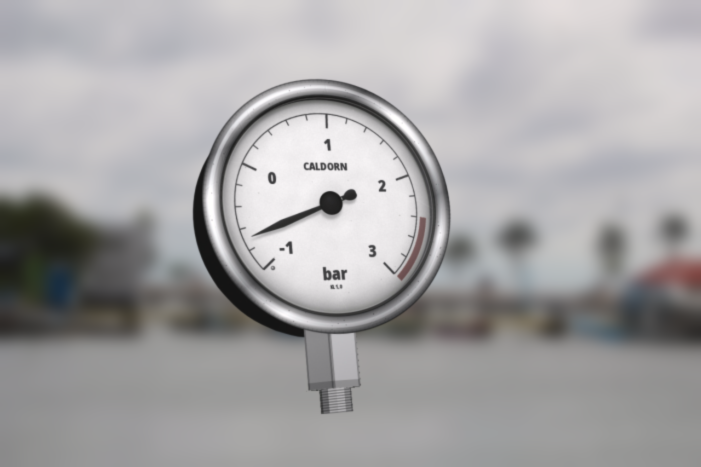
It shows -0.7 bar
